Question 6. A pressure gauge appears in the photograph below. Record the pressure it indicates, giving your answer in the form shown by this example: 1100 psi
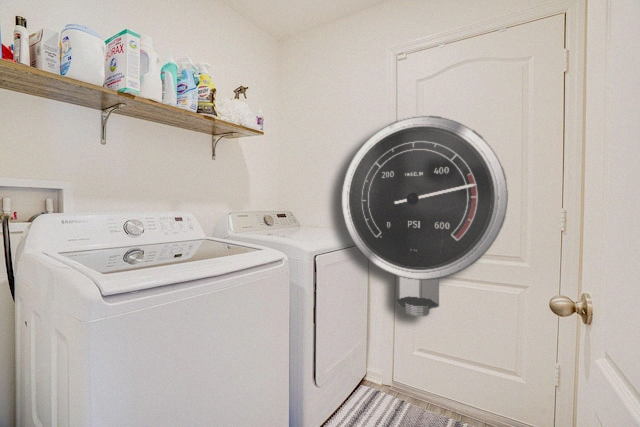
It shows 475 psi
